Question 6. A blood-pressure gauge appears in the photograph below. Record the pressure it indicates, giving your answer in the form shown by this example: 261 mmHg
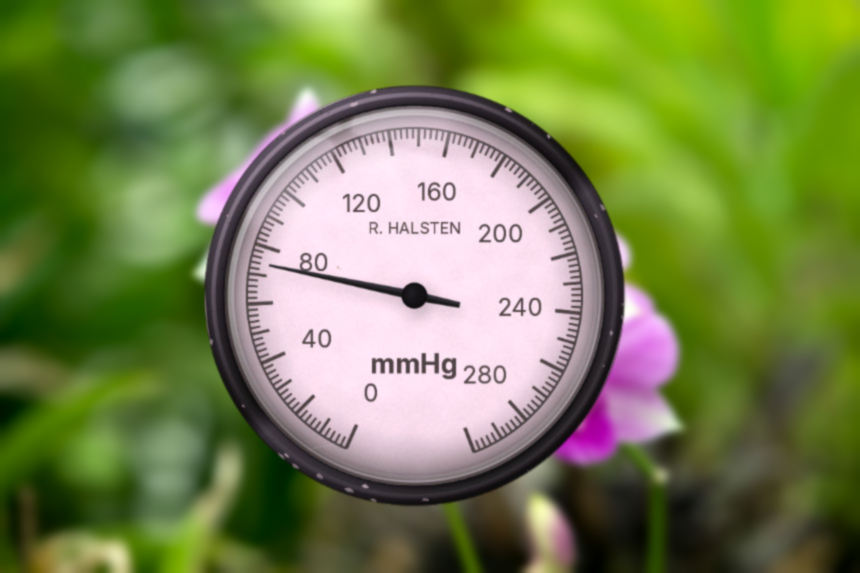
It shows 74 mmHg
